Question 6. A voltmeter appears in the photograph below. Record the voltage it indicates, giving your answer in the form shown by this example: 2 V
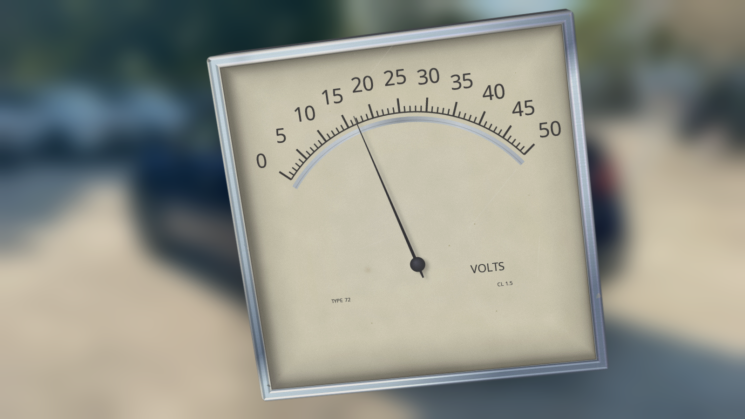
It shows 17 V
